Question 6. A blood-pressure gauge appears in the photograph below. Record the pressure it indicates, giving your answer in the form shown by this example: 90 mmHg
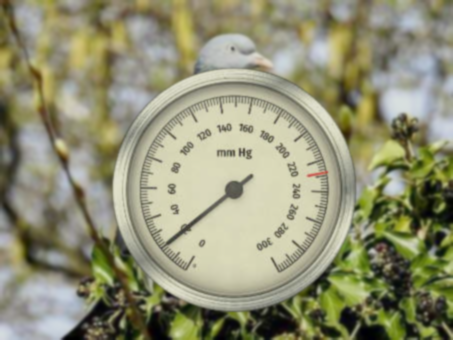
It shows 20 mmHg
